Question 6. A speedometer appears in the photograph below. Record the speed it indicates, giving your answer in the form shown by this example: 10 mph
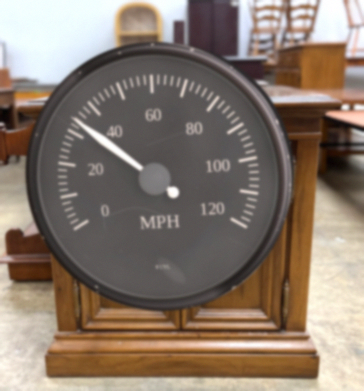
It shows 34 mph
